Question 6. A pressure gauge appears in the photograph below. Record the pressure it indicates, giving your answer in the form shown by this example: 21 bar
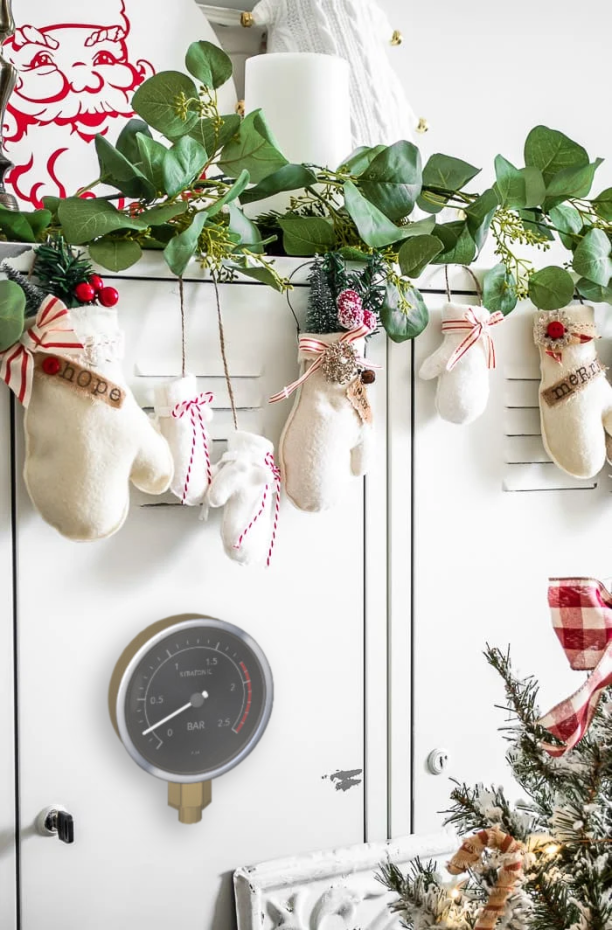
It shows 0.2 bar
